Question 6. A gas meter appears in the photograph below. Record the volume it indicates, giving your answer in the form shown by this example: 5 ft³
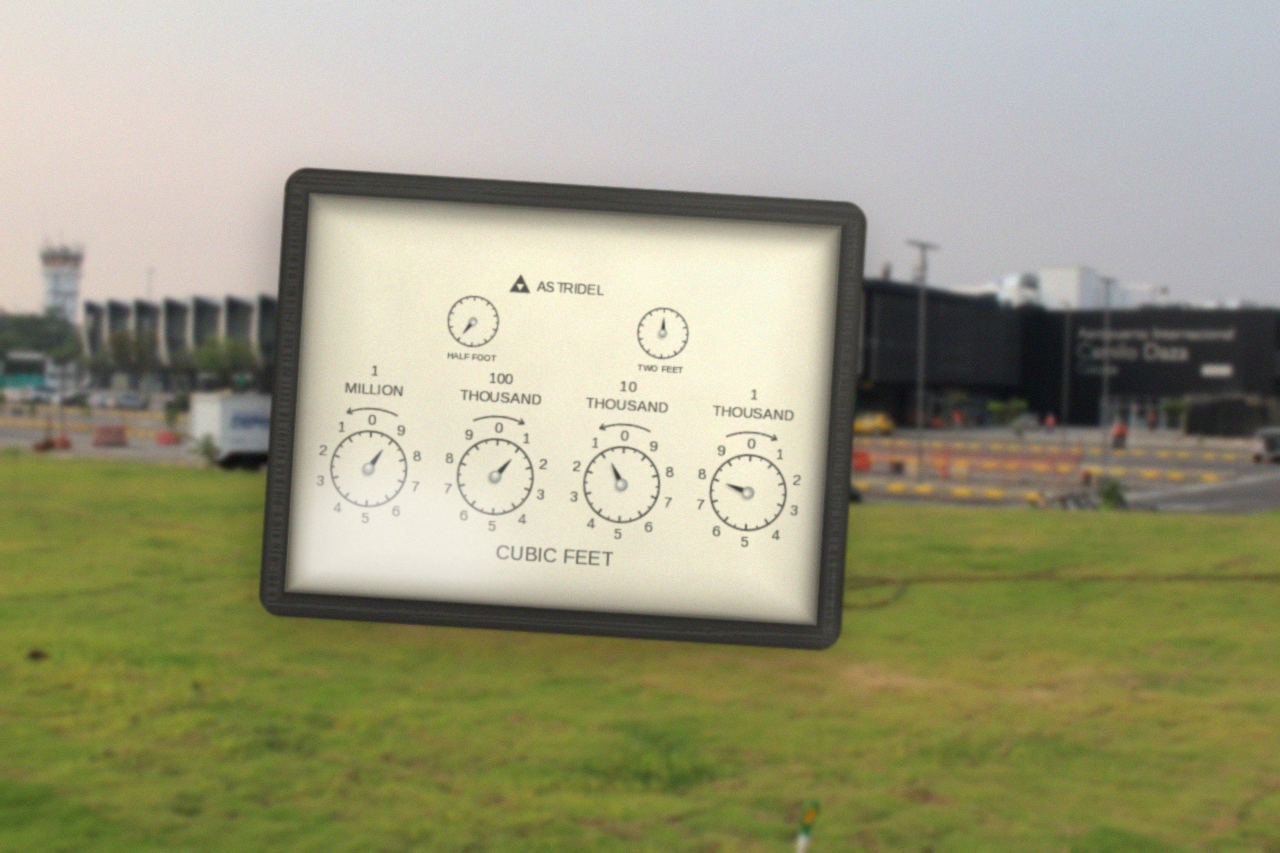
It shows 910800 ft³
